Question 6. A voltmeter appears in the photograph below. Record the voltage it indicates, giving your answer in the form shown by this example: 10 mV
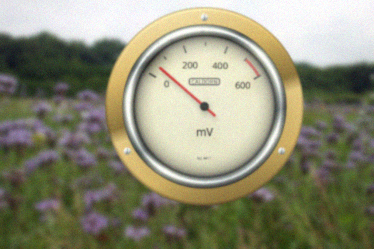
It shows 50 mV
